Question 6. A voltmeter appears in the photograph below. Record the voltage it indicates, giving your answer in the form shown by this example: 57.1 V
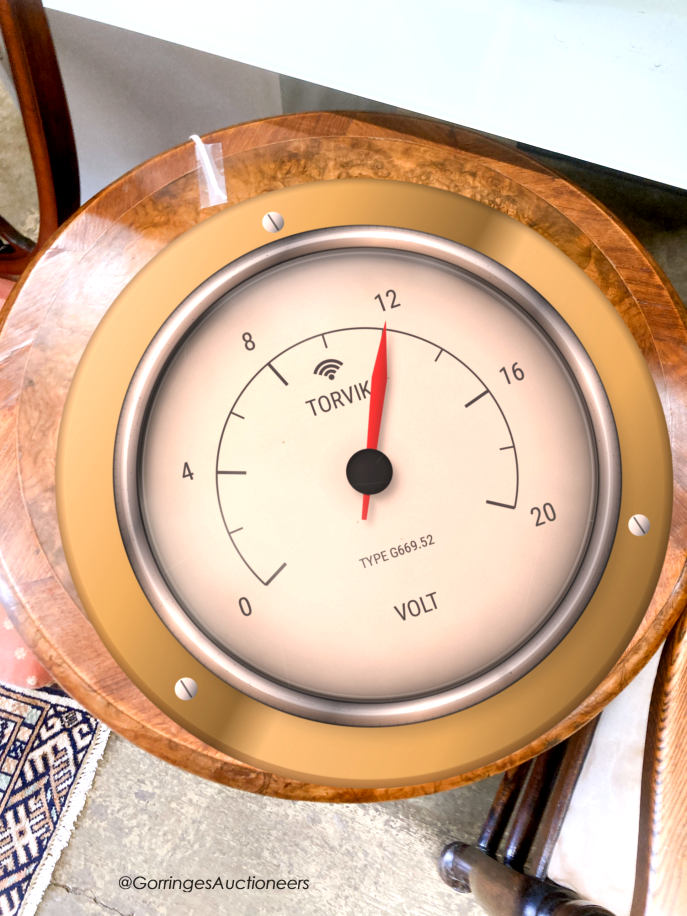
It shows 12 V
